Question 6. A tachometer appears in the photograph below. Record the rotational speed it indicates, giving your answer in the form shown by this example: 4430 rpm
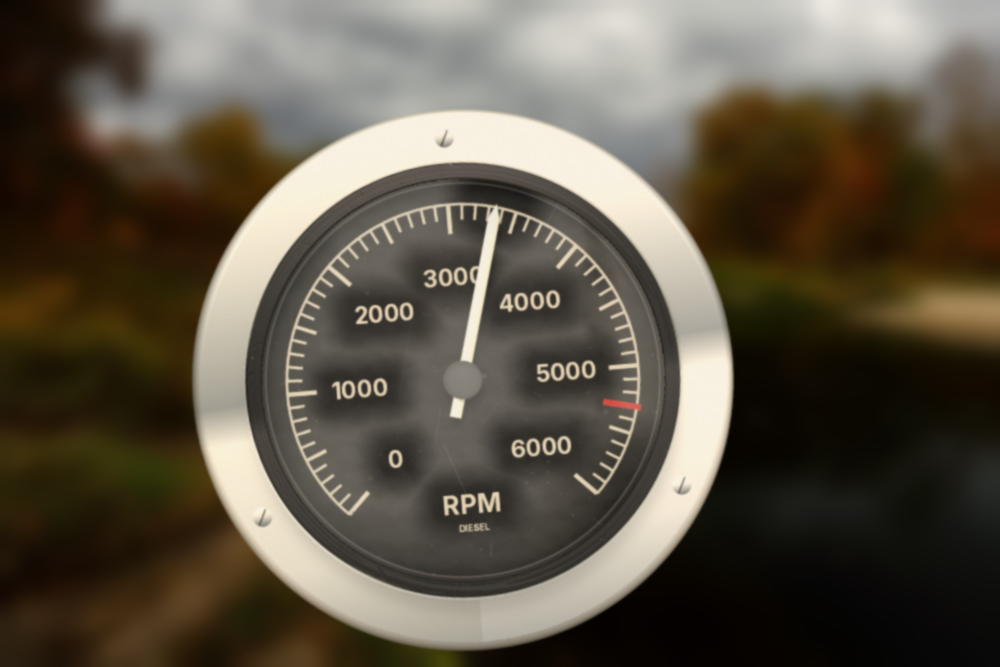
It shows 3350 rpm
